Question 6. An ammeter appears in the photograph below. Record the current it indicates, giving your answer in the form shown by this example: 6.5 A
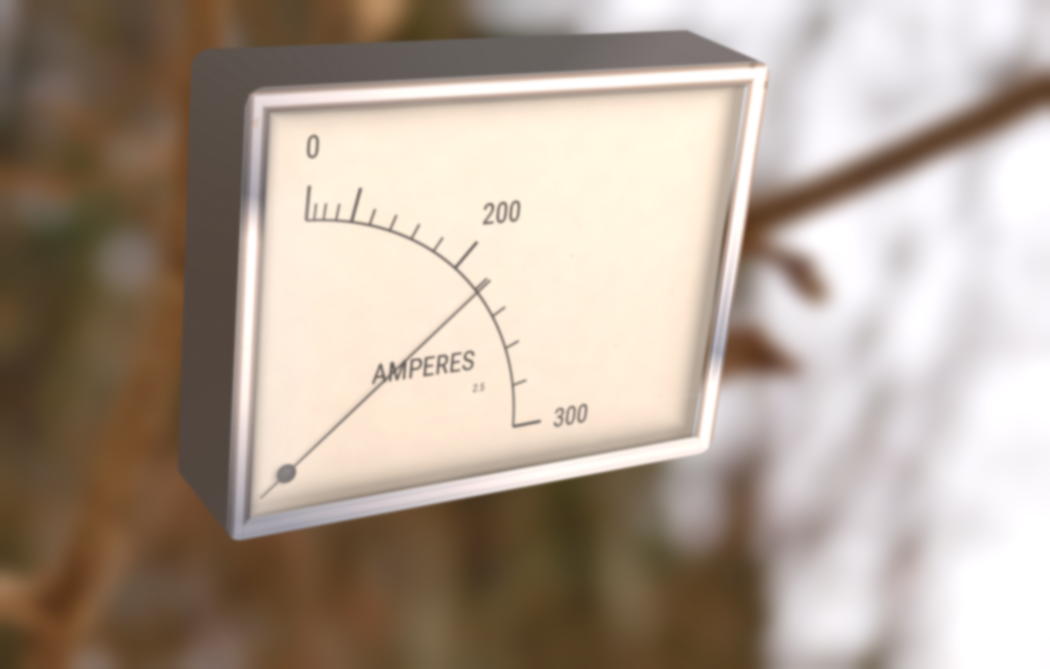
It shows 220 A
